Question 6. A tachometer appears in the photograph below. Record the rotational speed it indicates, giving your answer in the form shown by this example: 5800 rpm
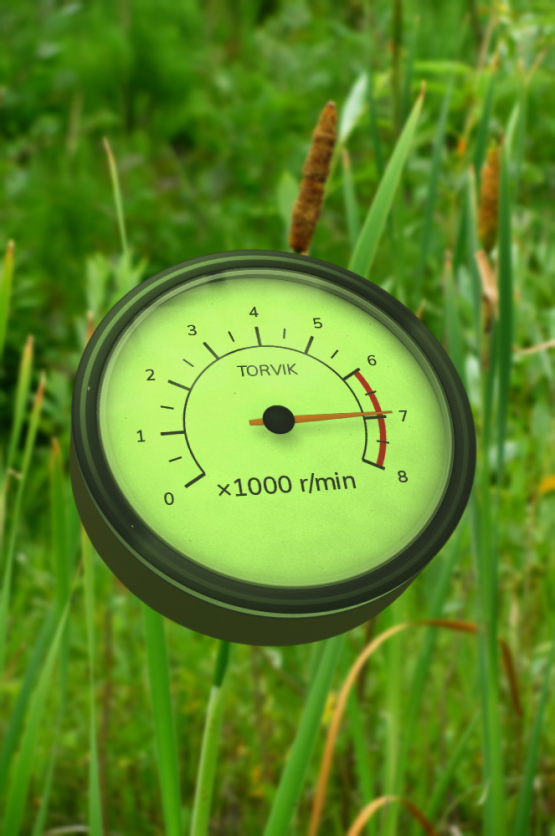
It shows 7000 rpm
